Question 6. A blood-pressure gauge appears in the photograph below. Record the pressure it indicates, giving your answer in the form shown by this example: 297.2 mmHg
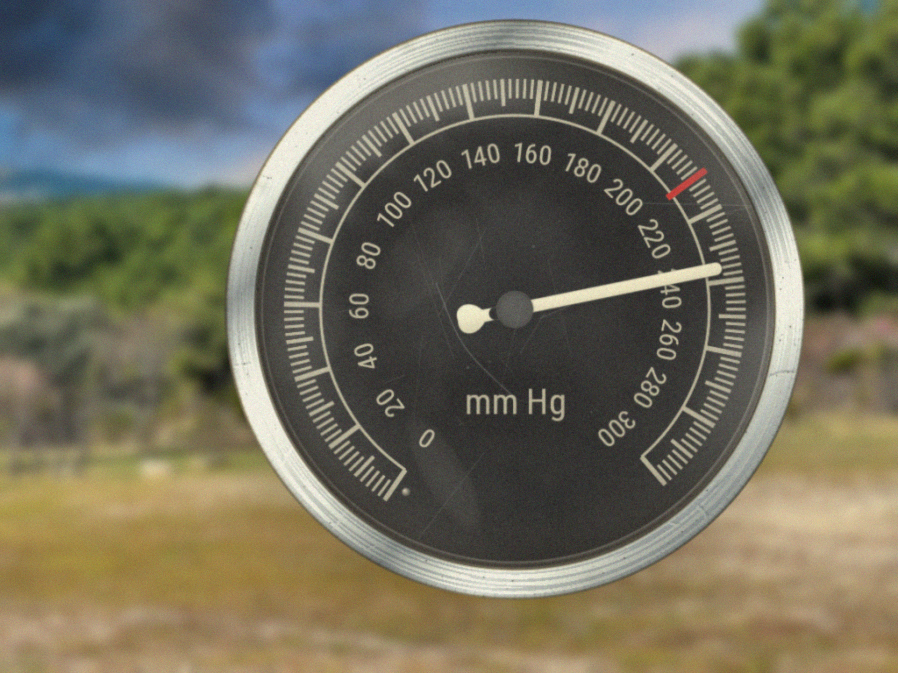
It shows 236 mmHg
